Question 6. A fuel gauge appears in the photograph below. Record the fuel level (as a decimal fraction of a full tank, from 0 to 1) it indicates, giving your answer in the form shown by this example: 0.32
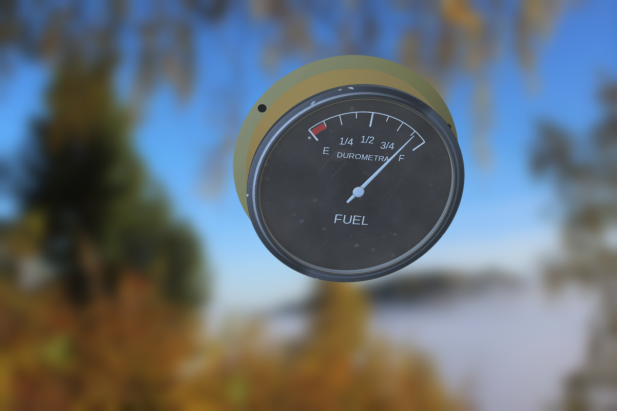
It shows 0.875
